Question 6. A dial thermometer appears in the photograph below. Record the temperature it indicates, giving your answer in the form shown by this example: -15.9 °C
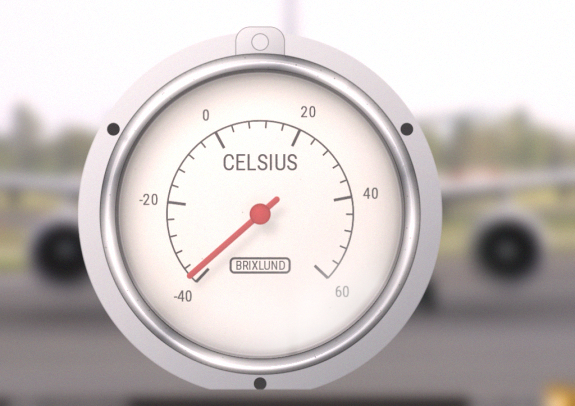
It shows -38 °C
